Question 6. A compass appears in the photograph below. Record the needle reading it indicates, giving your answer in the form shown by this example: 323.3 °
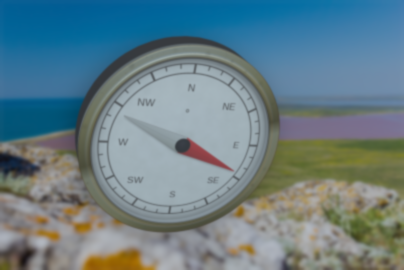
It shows 115 °
